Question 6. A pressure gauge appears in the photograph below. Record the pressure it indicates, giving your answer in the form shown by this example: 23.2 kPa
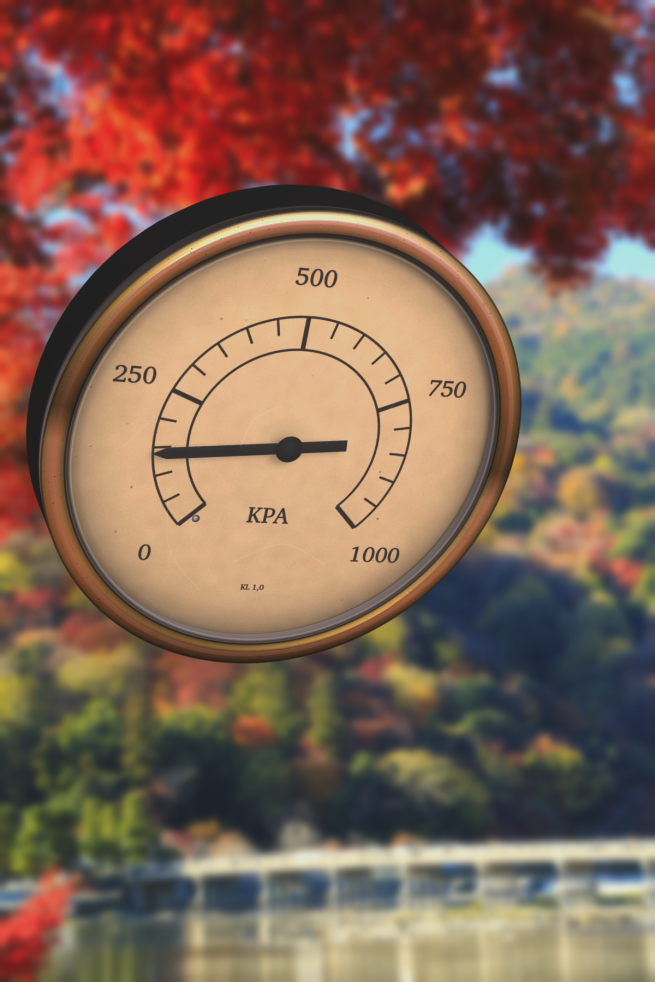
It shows 150 kPa
